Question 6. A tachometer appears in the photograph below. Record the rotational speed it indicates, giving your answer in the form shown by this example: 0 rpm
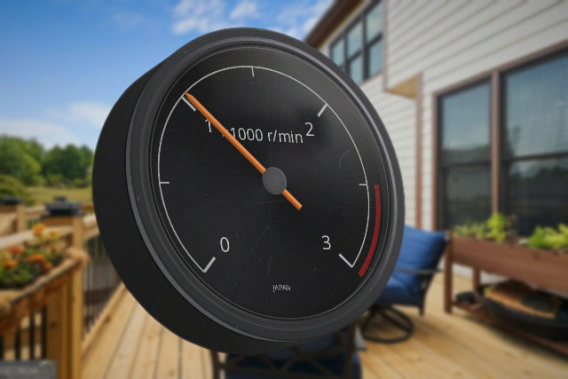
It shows 1000 rpm
